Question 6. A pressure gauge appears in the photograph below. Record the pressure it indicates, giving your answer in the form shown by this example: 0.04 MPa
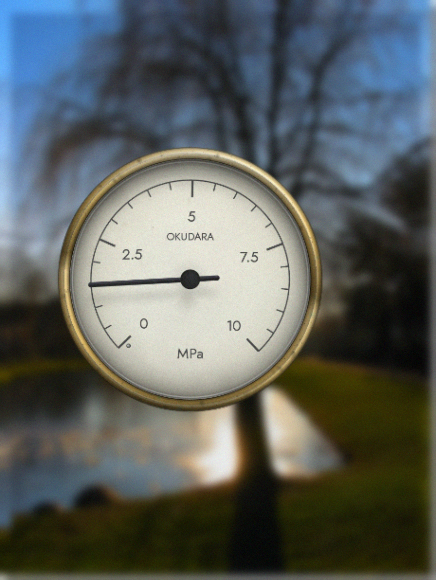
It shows 1.5 MPa
